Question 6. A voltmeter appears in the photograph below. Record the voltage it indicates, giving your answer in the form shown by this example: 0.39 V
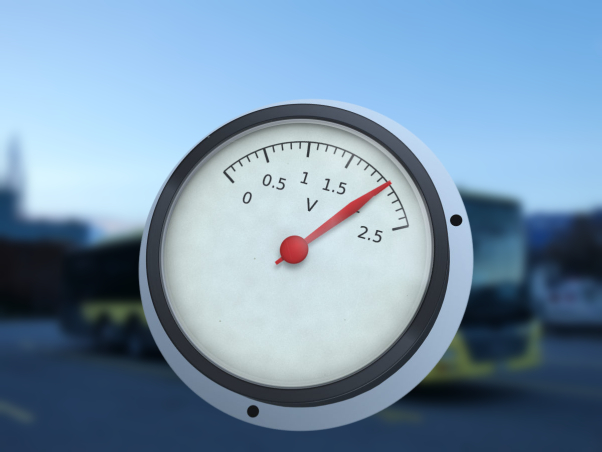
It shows 2 V
